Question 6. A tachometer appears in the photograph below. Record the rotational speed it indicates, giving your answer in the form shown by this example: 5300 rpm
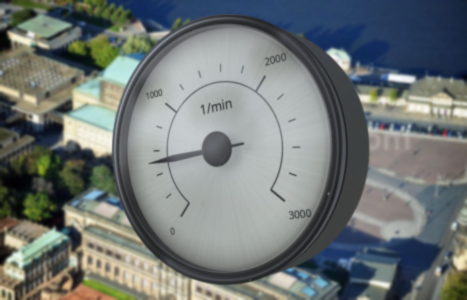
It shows 500 rpm
